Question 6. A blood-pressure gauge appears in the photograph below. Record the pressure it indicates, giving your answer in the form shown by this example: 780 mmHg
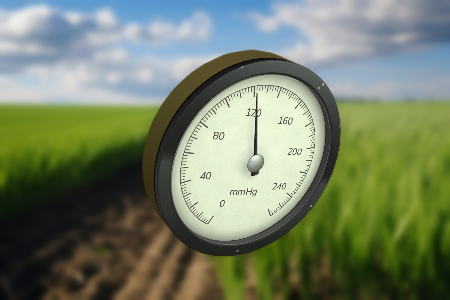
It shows 120 mmHg
